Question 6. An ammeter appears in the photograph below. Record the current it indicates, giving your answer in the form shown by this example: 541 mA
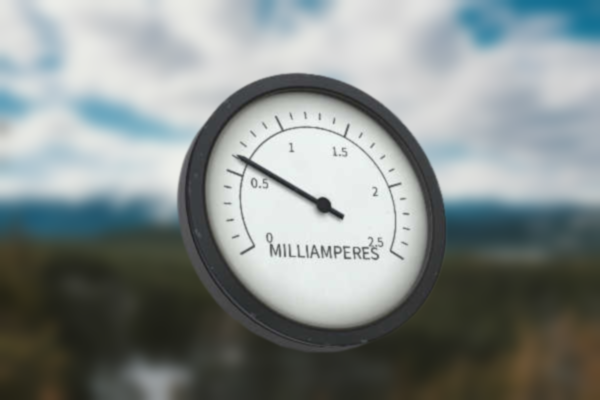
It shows 0.6 mA
